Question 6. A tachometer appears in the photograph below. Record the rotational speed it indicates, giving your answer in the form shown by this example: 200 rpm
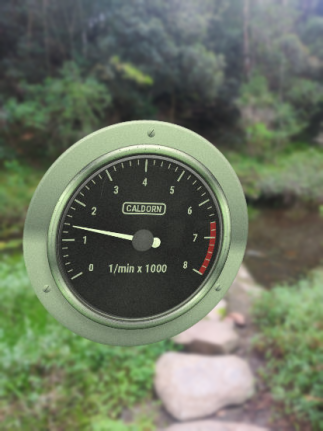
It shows 1400 rpm
